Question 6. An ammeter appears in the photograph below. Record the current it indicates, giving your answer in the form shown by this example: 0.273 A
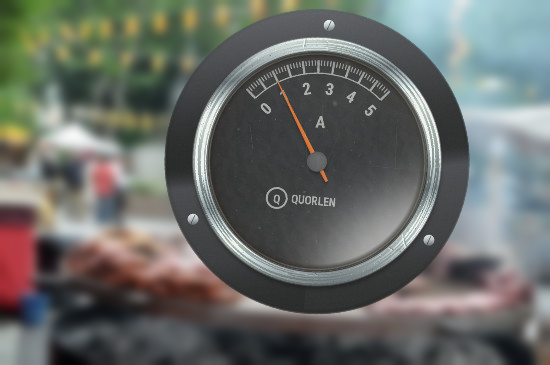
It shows 1 A
